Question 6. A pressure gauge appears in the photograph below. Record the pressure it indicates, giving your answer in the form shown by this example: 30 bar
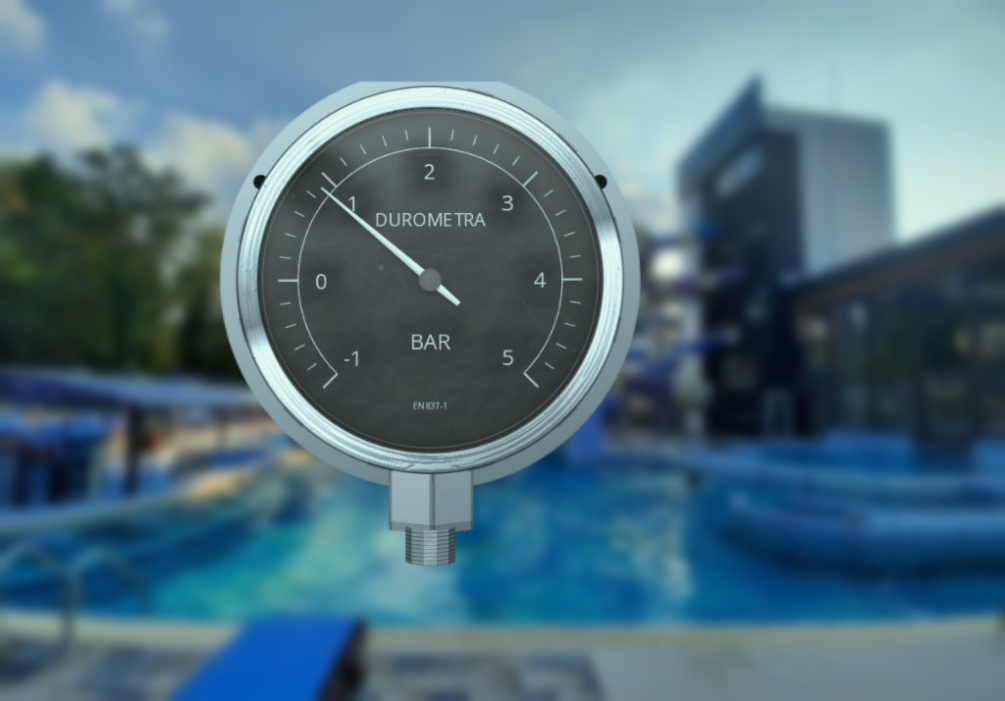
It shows 0.9 bar
